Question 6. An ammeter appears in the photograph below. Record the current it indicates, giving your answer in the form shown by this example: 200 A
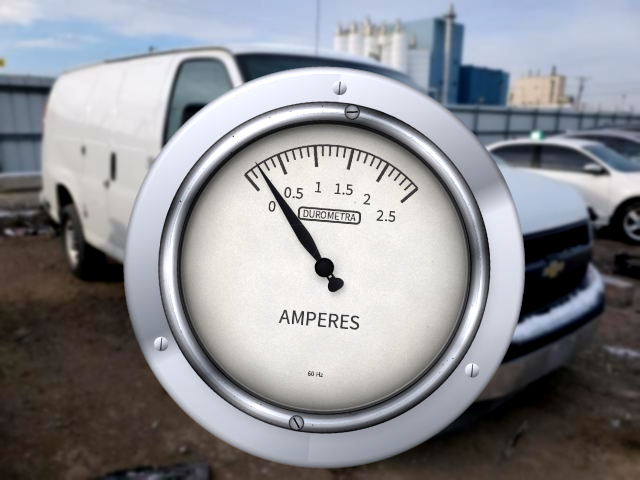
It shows 0.2 A
